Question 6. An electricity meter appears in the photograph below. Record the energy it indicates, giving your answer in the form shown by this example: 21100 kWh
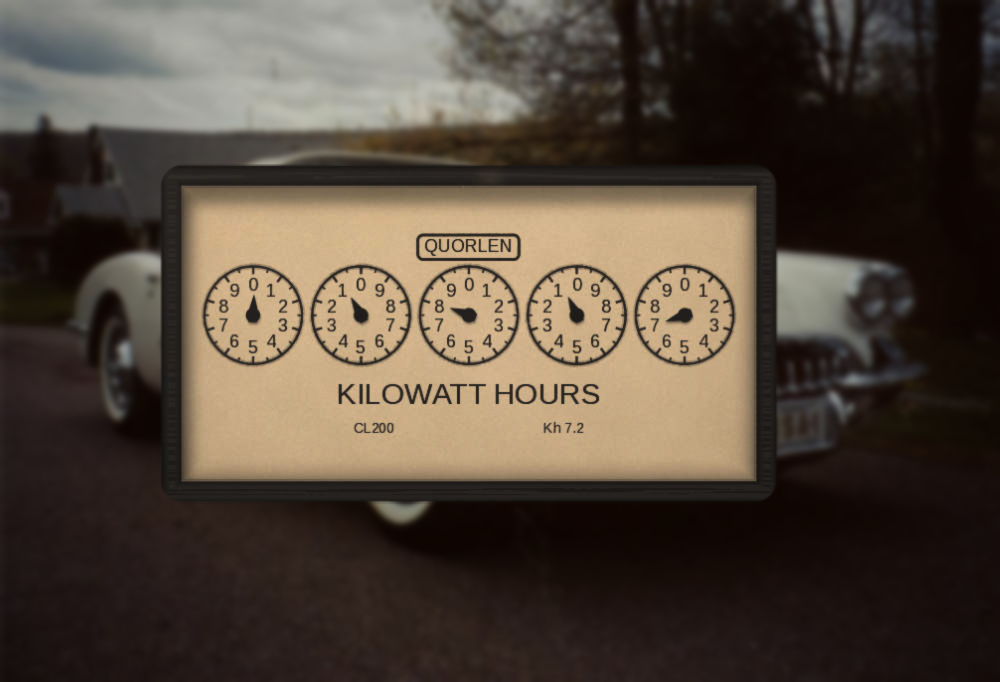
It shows 807 kWh
